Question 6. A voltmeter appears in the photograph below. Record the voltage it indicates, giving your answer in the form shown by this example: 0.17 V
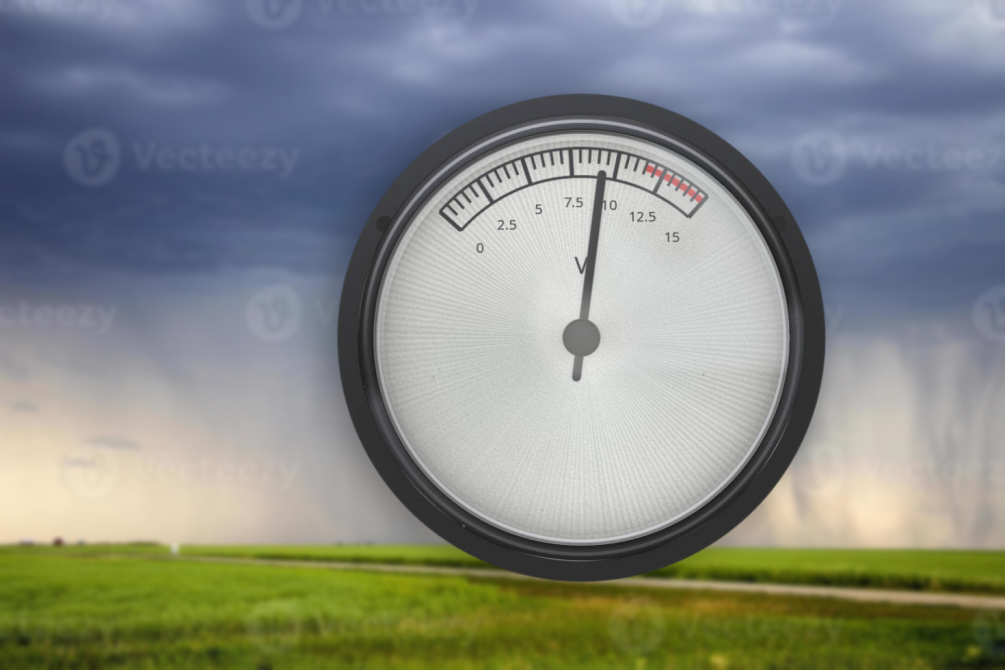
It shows 9.25 V
